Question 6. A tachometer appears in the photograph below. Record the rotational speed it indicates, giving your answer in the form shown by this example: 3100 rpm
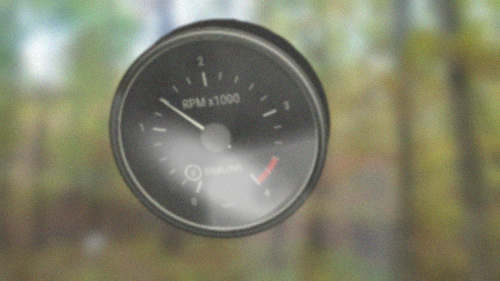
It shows 1400 rpm
